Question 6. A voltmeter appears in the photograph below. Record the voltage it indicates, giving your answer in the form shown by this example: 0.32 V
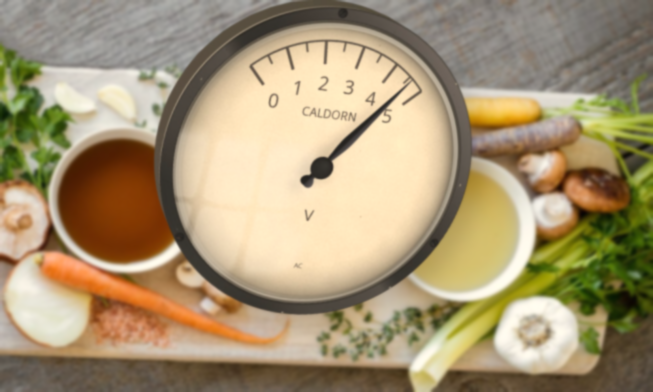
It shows 4.5 V
